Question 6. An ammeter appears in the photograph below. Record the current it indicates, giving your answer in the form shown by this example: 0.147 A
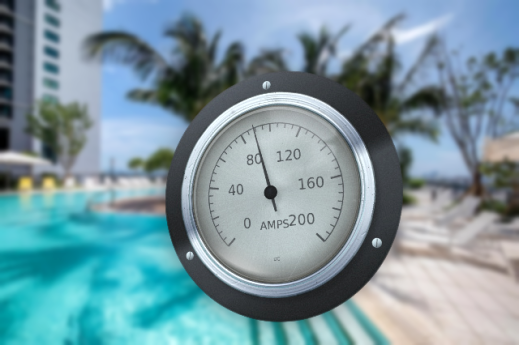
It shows 90 A
